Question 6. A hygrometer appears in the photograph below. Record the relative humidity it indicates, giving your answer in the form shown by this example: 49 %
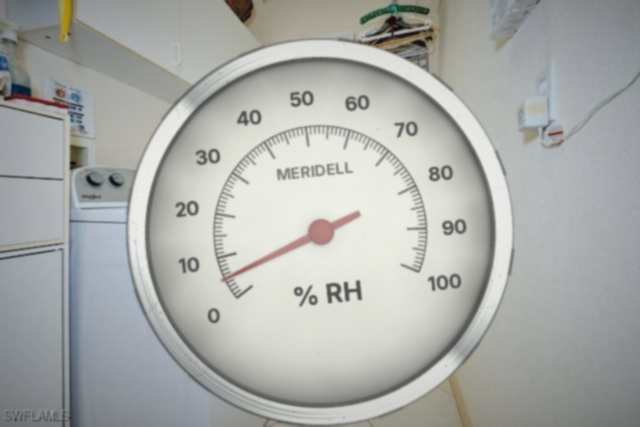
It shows 5 %
